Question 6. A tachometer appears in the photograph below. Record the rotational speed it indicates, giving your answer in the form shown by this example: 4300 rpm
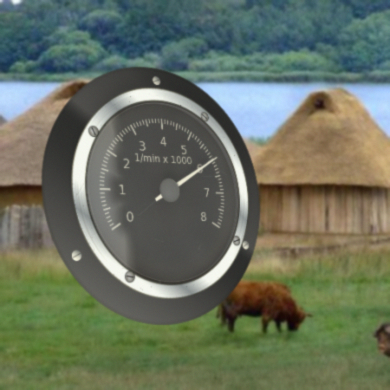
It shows 6000 rpm
